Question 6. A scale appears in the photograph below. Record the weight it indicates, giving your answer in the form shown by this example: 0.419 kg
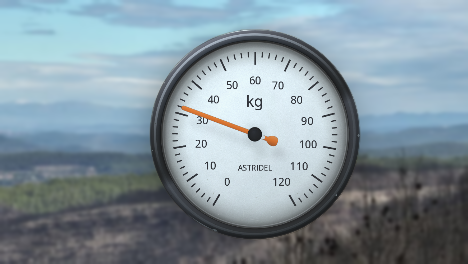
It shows 32 kg
